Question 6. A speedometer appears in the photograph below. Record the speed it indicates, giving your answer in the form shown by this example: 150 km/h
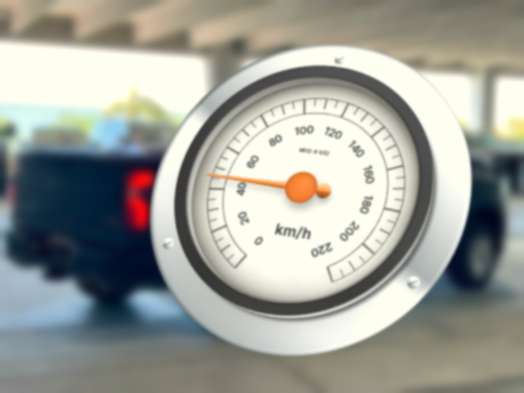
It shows 45 km/h
